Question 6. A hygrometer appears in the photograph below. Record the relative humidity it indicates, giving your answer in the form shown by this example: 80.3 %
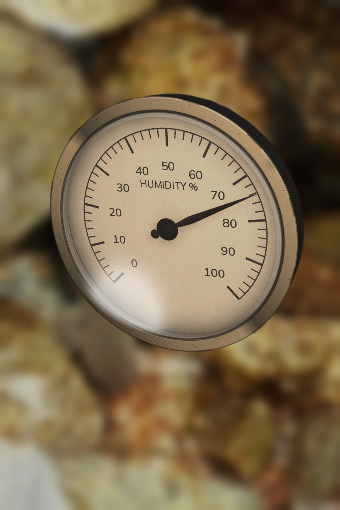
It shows 74 %
